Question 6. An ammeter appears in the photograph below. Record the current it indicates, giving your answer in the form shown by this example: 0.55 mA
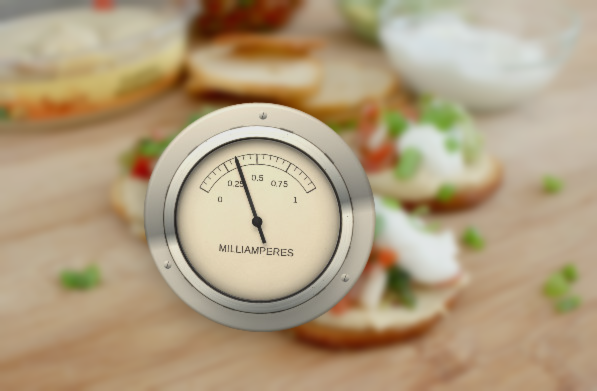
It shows 0.35 mA
